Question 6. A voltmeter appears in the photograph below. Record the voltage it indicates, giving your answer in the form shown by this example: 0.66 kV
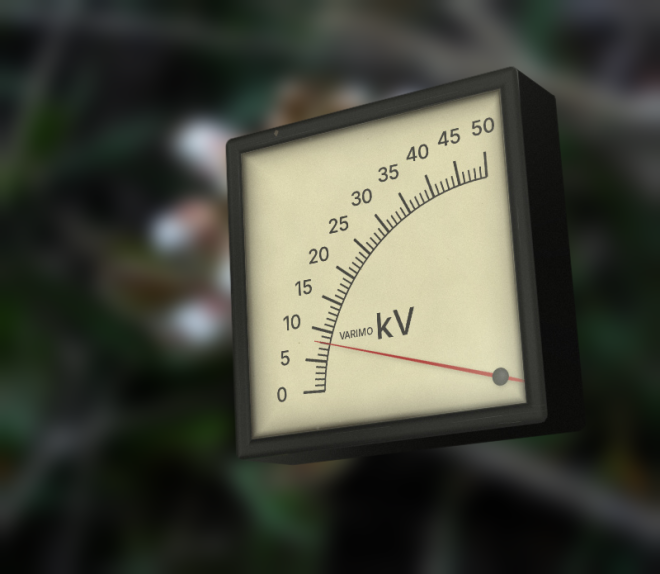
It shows 8 kV
